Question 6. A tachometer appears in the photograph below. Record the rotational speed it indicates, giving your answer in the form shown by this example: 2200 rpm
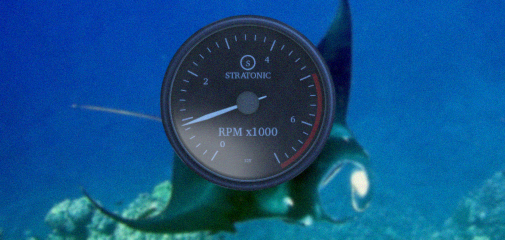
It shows 900 rpm
